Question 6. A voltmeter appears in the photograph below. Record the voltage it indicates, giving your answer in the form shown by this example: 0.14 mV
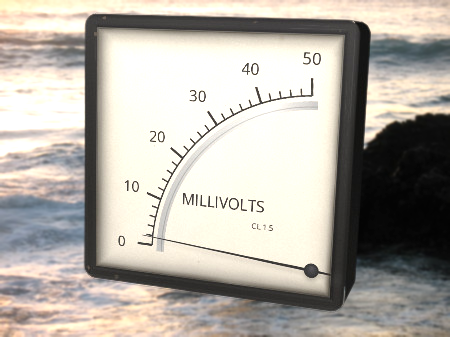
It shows 2 mV
